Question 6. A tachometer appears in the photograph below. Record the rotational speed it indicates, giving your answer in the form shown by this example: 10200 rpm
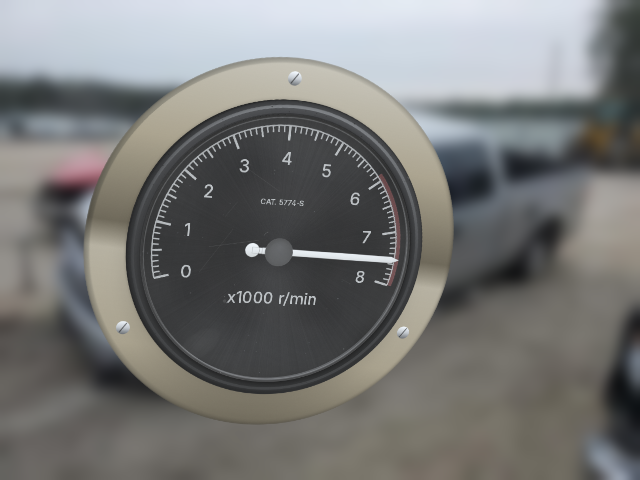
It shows 7500 rpm
